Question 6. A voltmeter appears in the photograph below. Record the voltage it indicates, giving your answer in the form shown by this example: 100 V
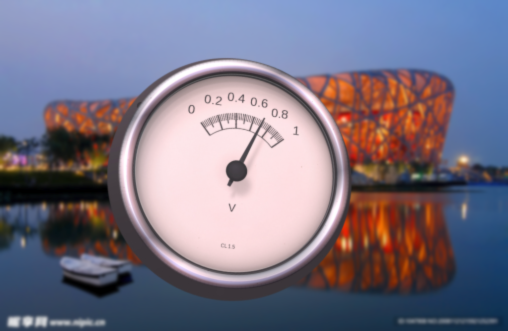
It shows 0.7 V
